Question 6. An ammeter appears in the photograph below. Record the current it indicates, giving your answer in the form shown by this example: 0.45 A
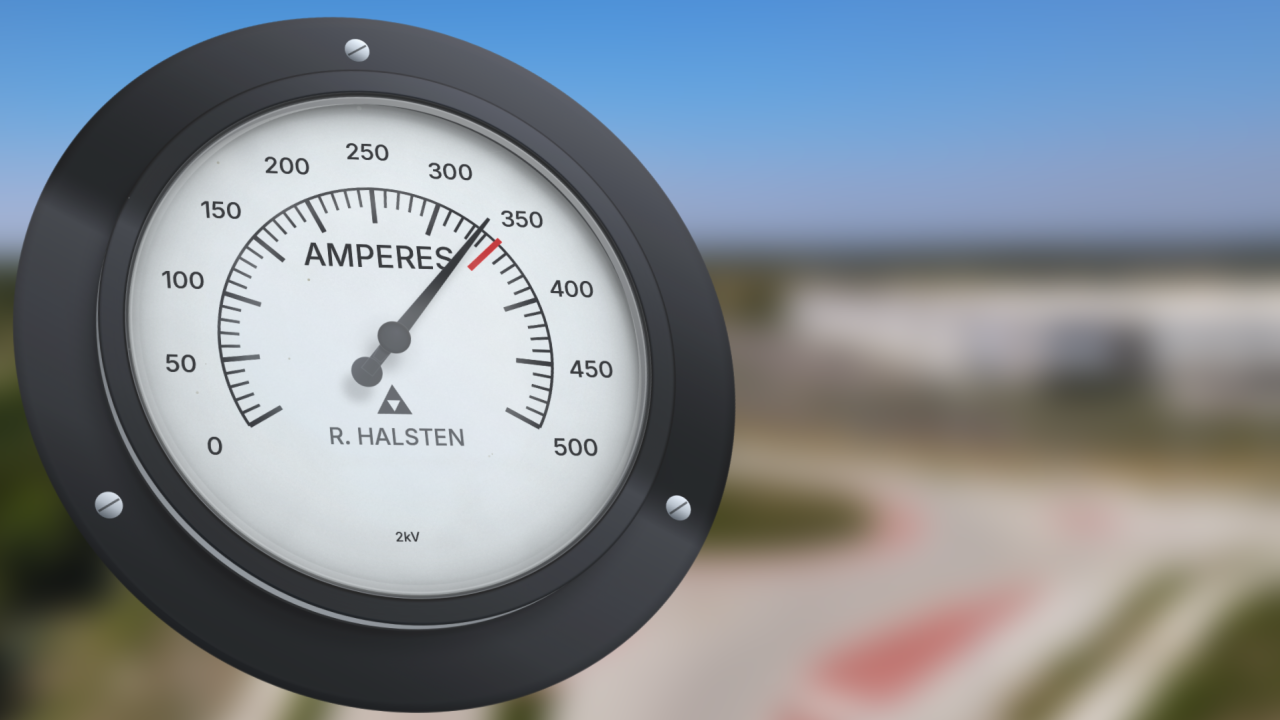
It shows 335 A
